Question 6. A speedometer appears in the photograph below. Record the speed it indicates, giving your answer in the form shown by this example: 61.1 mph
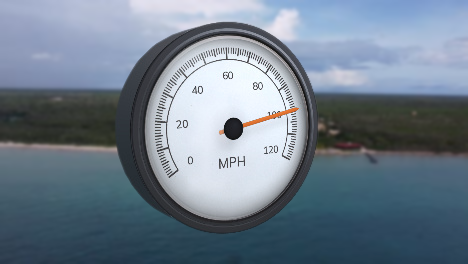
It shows 100 mph
